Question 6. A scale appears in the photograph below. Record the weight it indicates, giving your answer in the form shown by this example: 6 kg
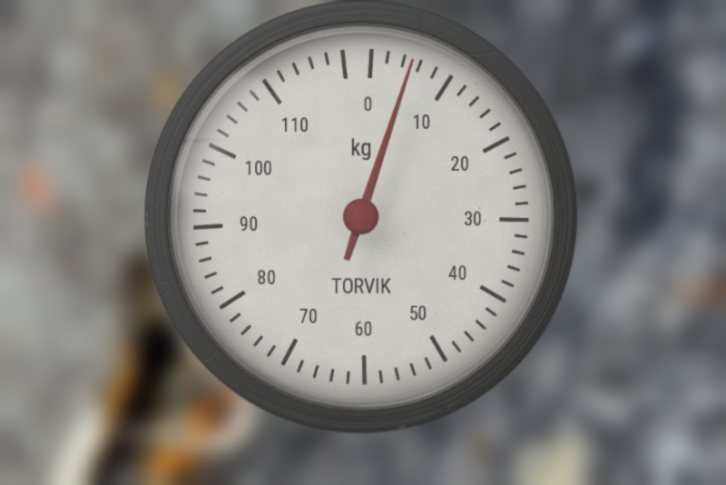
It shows 5 kg
